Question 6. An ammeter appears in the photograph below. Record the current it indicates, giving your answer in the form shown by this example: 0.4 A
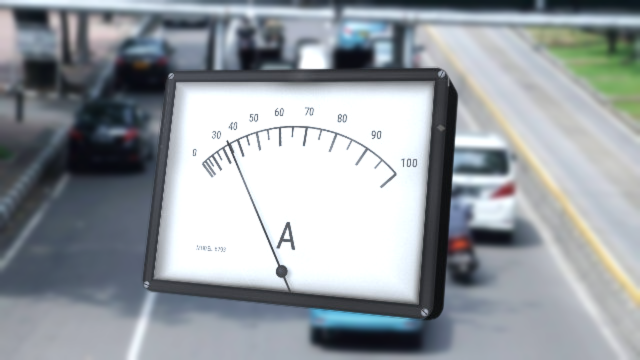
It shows 35 A
